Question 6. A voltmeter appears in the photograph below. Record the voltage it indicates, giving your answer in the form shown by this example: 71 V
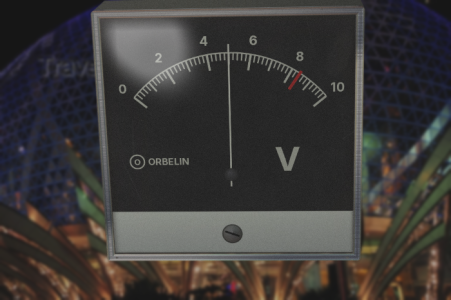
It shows 5 V
